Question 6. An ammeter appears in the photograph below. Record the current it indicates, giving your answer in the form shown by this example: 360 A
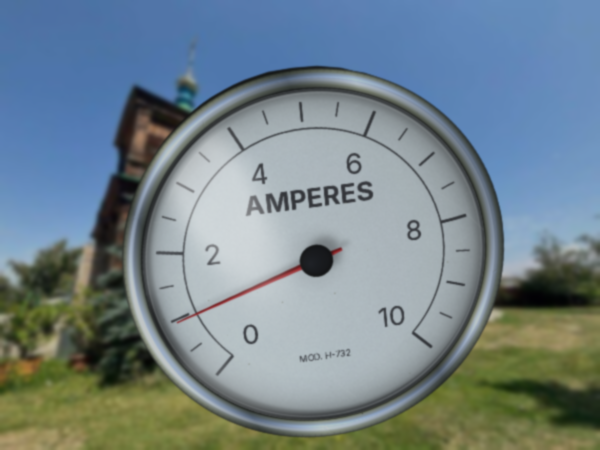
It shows 1 A
